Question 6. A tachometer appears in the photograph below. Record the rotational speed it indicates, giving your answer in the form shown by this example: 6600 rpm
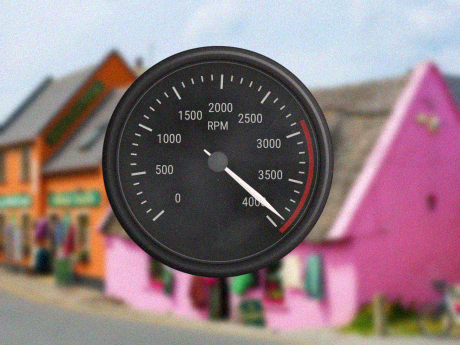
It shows 3900 rpm
